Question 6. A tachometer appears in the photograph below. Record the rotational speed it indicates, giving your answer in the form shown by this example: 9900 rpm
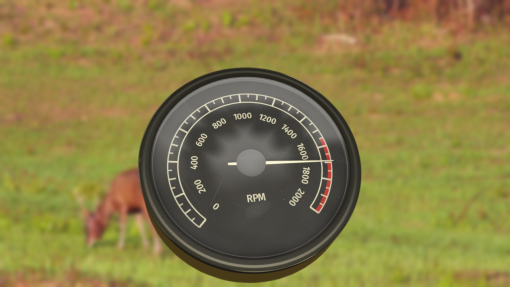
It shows 1700 rpm
